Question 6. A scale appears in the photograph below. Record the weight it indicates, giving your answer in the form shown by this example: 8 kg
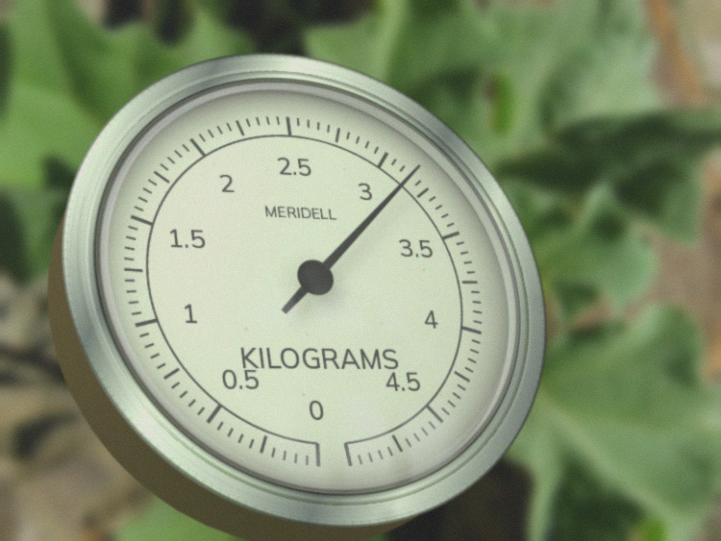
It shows 3.15 kg
